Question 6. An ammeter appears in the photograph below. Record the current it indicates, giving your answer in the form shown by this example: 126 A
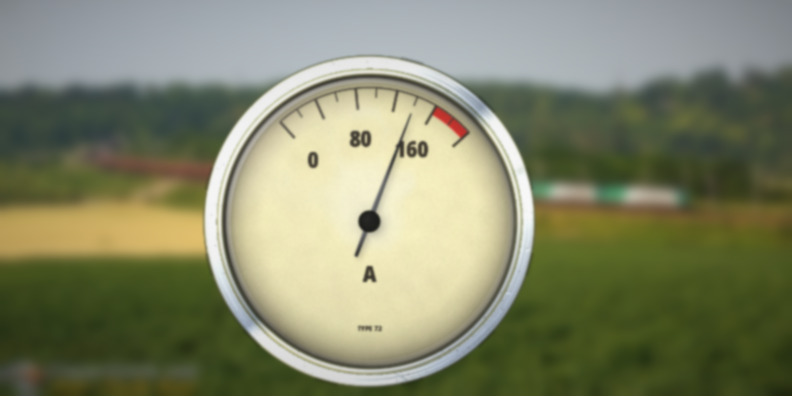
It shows 140 A
